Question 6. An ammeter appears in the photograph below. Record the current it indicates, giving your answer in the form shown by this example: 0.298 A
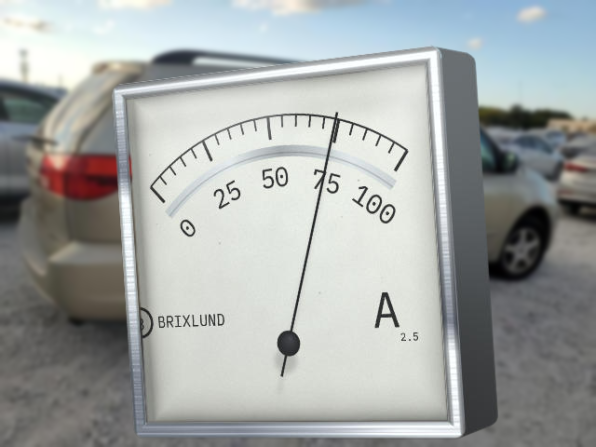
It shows 75 A
